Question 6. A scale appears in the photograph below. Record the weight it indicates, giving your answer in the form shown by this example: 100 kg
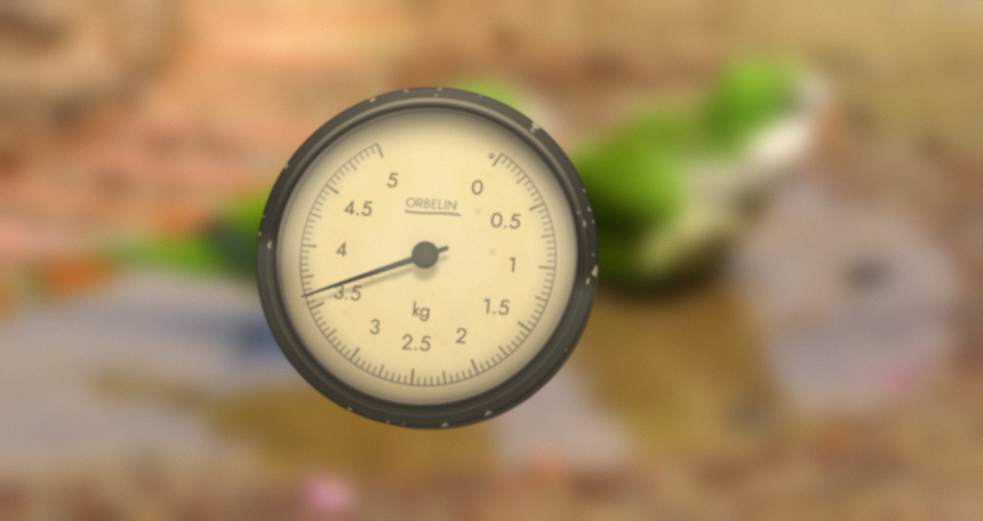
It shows 3.6 kg
